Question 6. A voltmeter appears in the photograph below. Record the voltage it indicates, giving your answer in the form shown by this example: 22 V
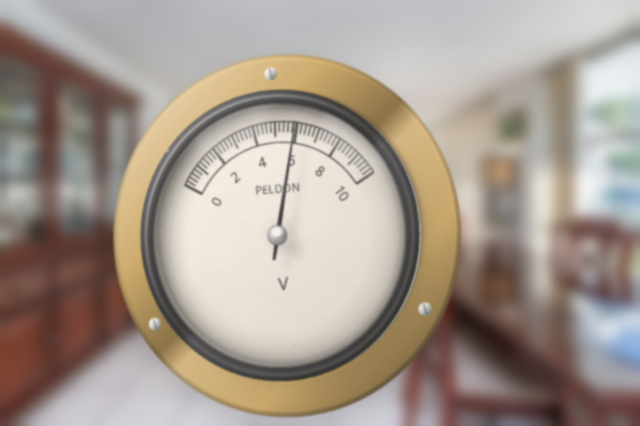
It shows 6 V
